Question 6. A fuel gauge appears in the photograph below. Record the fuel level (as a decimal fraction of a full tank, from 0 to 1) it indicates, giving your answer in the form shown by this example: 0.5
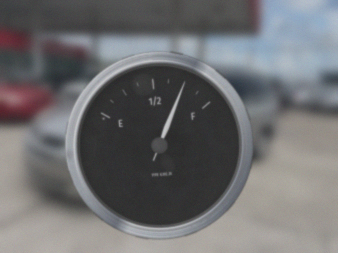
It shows 0.75
